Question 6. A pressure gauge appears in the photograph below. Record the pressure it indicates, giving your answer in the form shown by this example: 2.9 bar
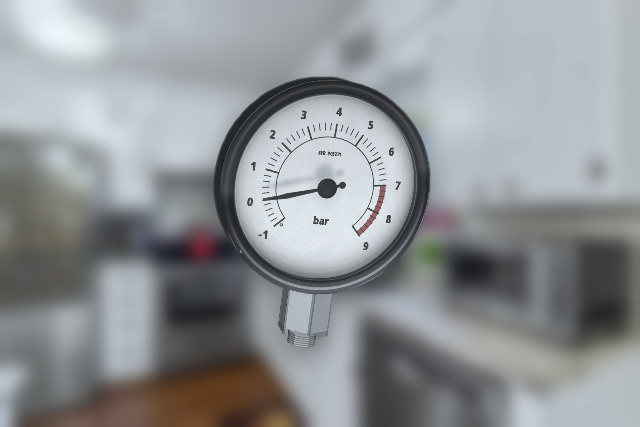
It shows 0 bar
